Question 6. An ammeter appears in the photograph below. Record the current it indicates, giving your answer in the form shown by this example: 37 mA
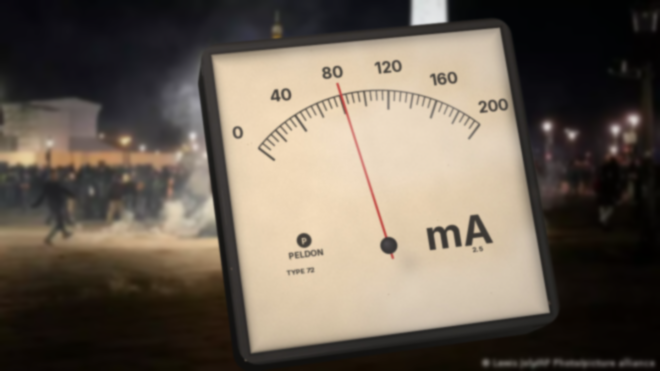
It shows 80 mA
